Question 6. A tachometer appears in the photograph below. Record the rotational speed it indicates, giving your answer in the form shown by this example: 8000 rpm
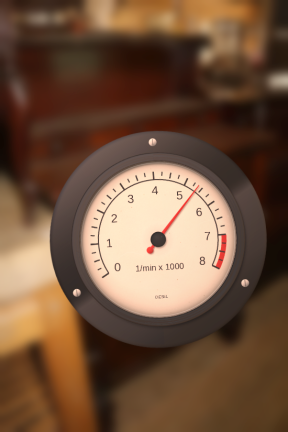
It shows 5375 rpm
